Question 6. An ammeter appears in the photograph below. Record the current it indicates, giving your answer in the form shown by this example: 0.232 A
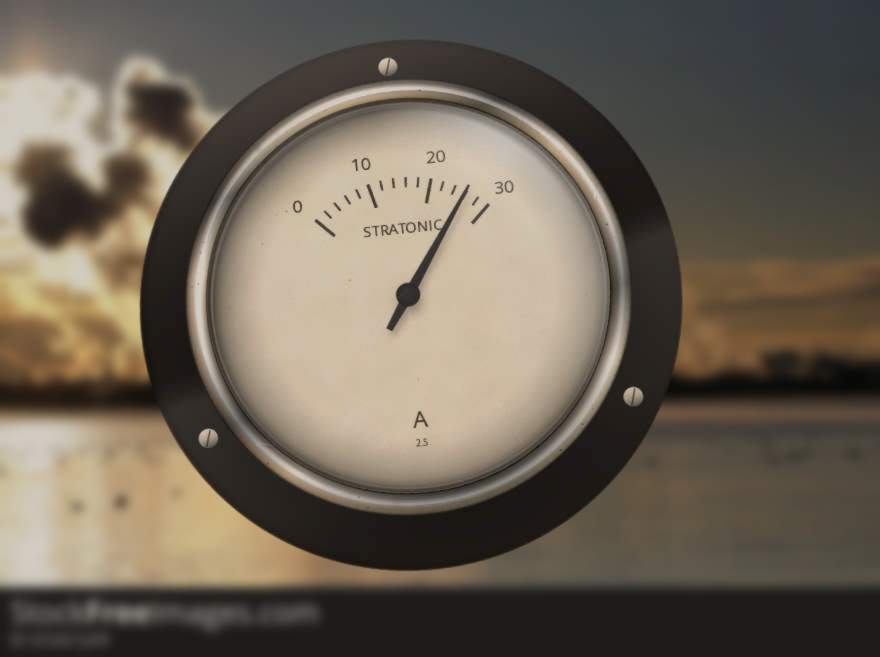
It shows 26 A
